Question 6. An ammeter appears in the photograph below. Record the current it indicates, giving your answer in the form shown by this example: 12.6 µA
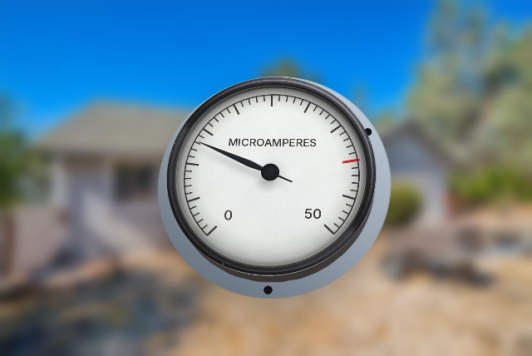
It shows 13 µA
